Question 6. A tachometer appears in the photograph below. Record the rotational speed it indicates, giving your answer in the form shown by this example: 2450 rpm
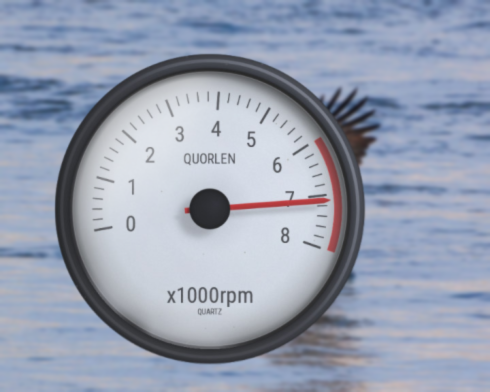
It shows 7100 rpm
